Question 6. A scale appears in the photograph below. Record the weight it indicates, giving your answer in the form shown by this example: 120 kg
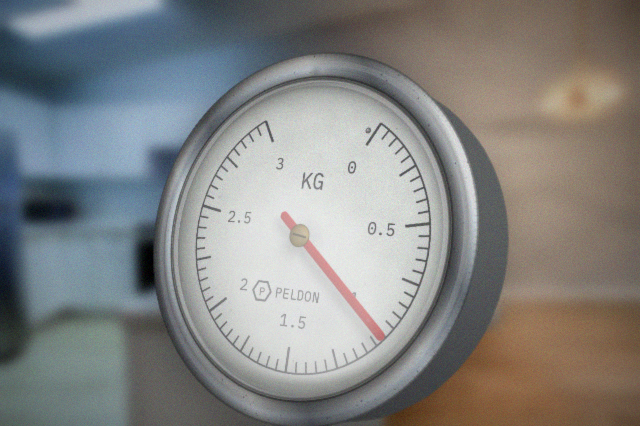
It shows 1 kg
